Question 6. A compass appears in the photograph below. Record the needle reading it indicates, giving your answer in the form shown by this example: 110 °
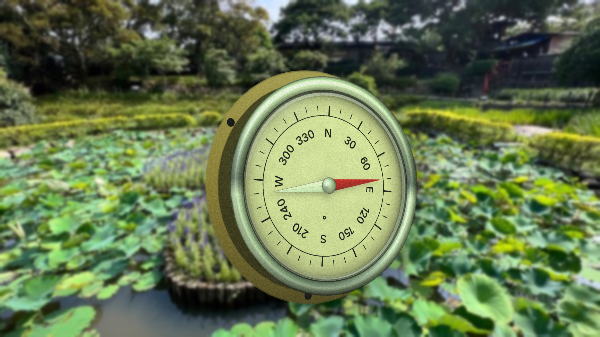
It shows 80 °
